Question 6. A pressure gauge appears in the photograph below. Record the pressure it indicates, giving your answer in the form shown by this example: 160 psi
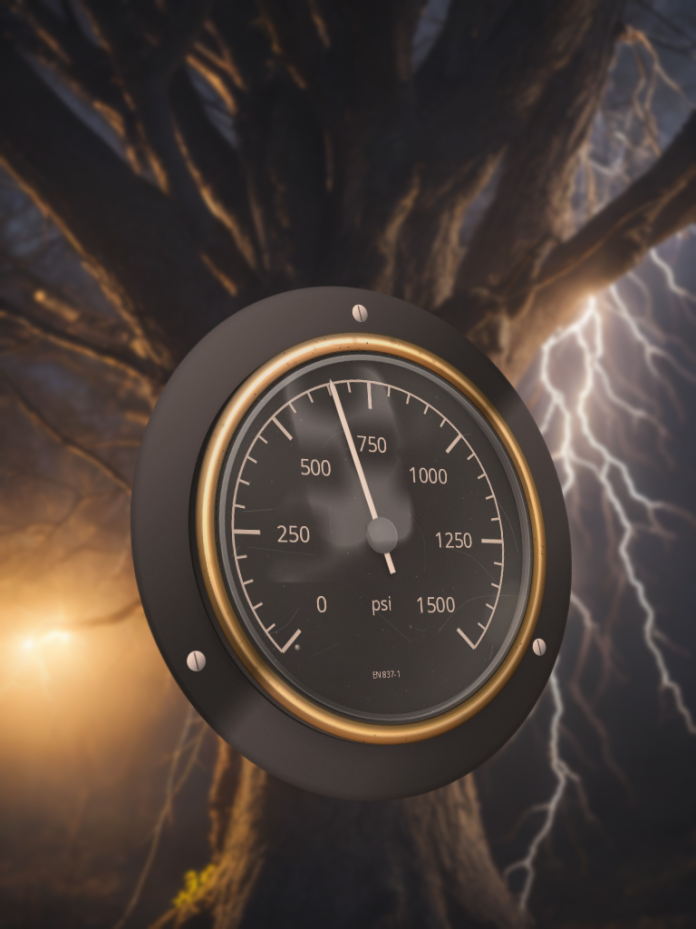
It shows 650 psi
